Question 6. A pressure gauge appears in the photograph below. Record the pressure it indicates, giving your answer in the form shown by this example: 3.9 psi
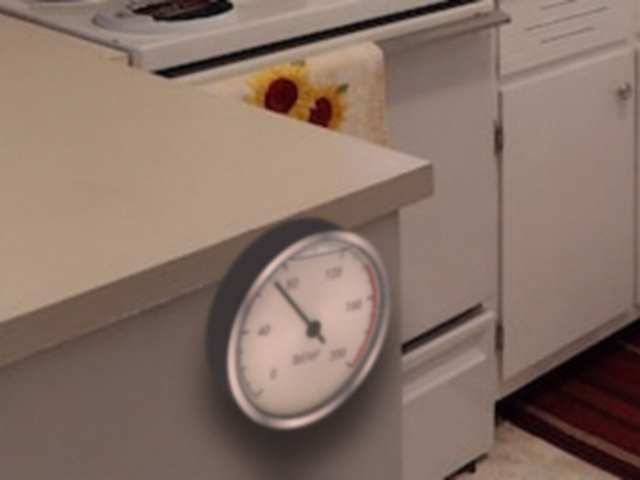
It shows 70 psi
